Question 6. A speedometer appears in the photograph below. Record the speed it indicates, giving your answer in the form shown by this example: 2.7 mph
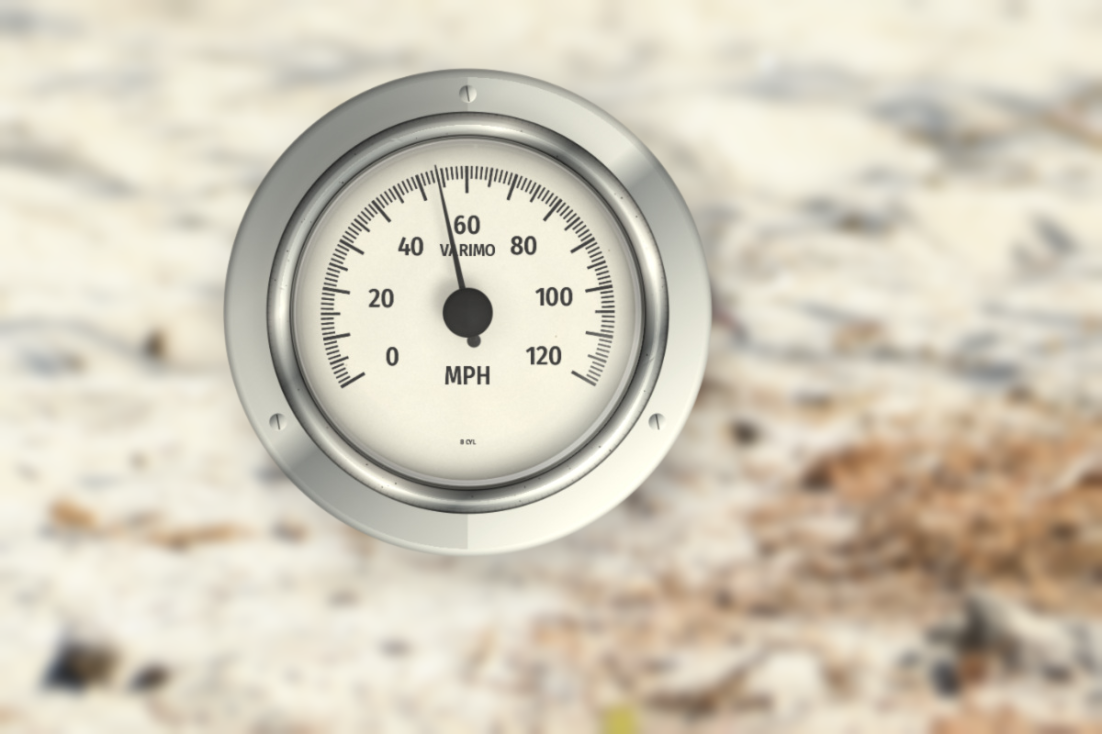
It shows 54 mph
